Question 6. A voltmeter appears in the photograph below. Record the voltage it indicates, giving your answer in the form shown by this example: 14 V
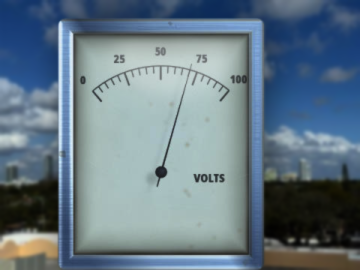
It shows 70 V
